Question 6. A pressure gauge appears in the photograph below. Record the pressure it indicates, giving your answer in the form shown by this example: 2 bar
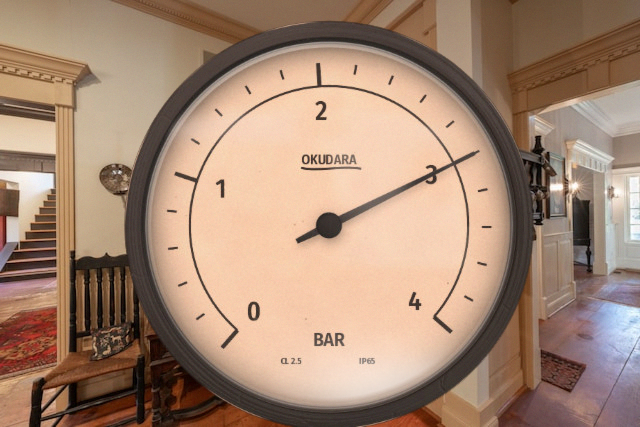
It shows 3 bar
